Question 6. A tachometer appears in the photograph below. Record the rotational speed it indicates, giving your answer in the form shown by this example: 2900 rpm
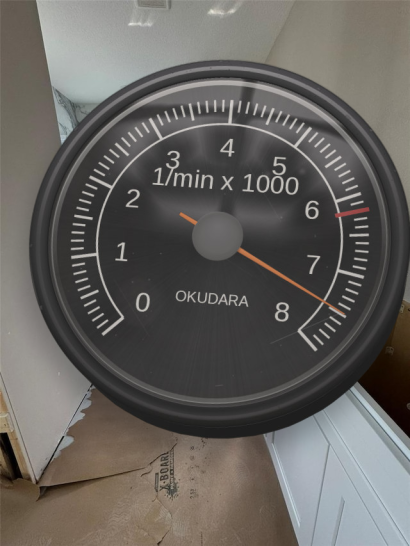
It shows 7500 rpm
